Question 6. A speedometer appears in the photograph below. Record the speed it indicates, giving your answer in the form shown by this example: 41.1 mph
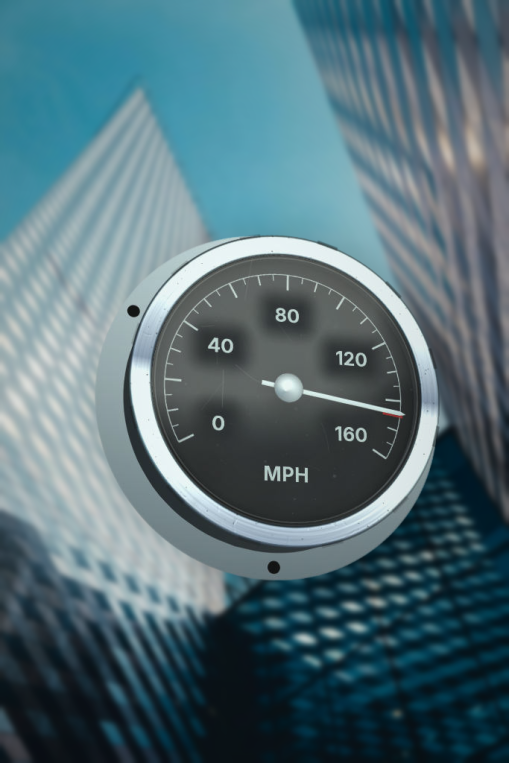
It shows 145 mph
